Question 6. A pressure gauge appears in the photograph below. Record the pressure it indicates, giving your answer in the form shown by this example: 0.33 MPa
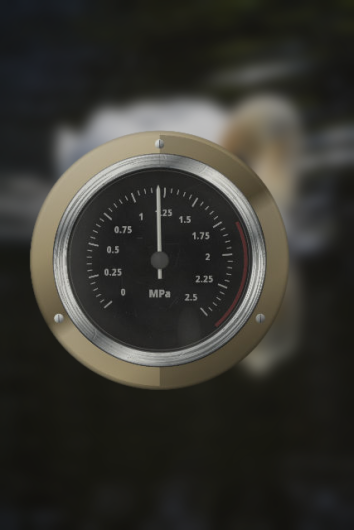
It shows 1.2 MPa
